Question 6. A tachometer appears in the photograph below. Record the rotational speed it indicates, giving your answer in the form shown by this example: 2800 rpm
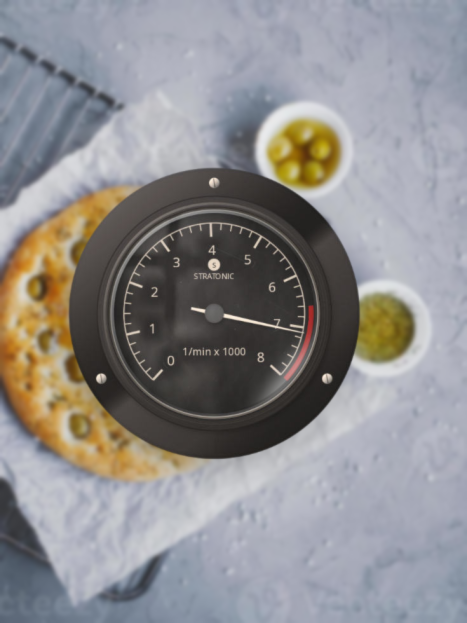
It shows 7100 rpm
